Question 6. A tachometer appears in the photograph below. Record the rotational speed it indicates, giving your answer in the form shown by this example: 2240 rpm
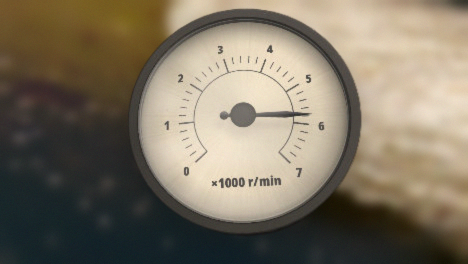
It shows 5800 rpm
